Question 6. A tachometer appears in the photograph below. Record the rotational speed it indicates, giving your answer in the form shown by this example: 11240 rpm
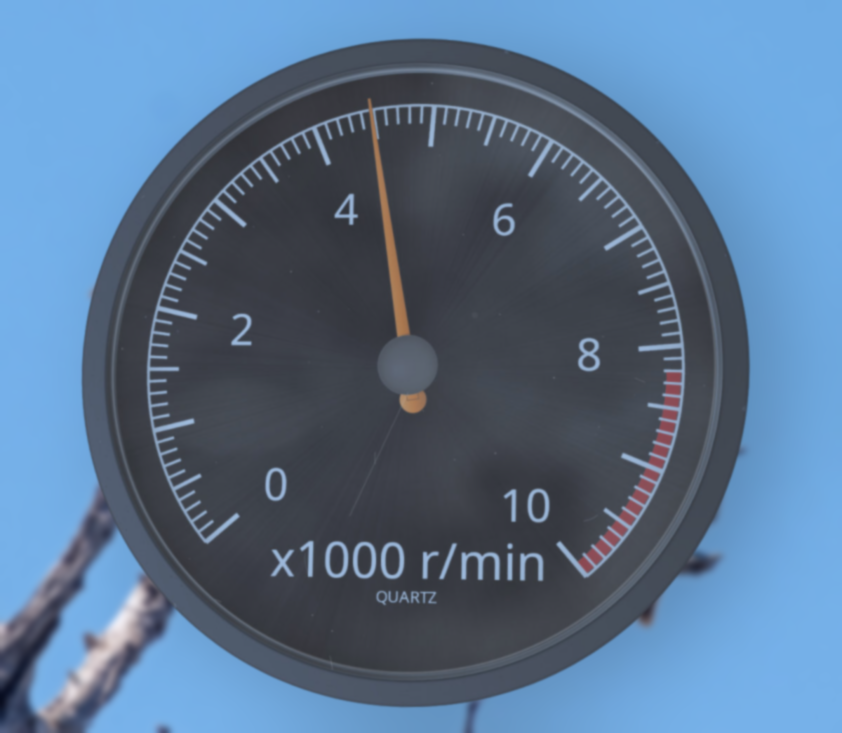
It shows 4500 rpm
